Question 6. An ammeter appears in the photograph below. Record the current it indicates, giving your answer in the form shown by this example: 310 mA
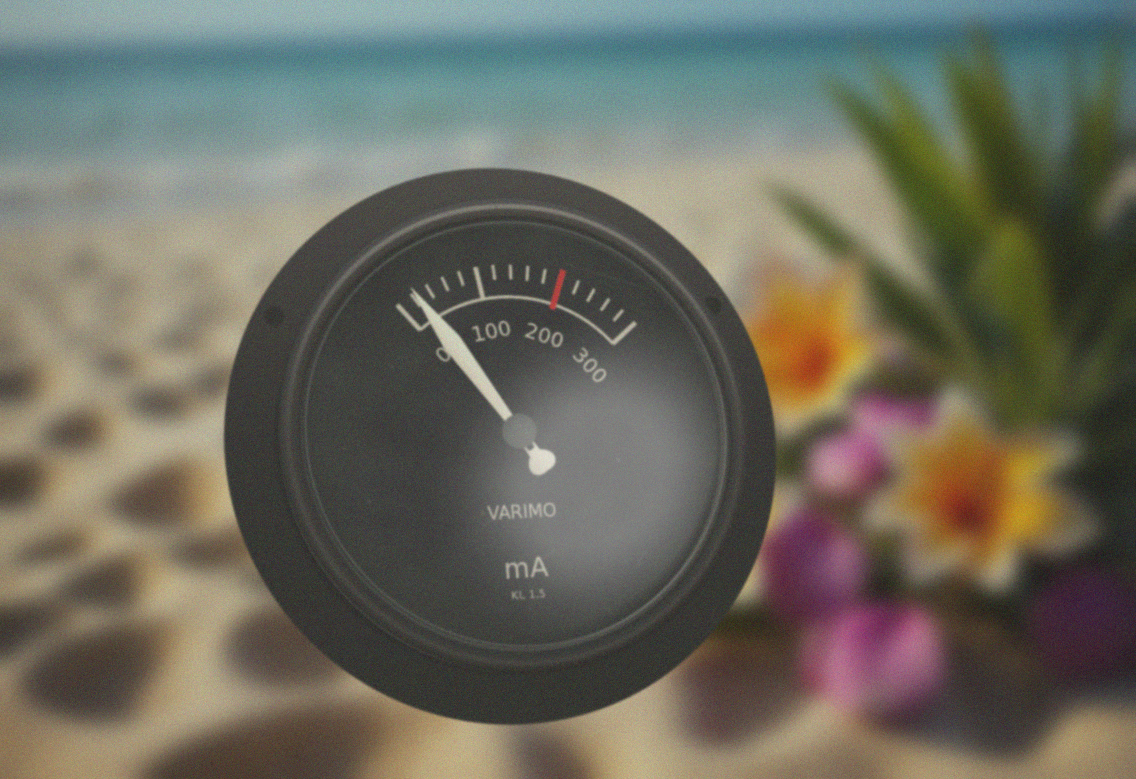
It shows 20 mA
